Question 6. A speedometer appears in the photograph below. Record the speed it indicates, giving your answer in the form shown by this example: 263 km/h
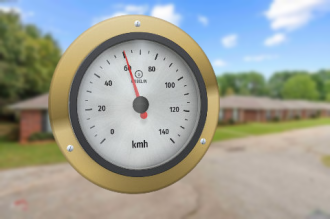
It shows 60 km/h
